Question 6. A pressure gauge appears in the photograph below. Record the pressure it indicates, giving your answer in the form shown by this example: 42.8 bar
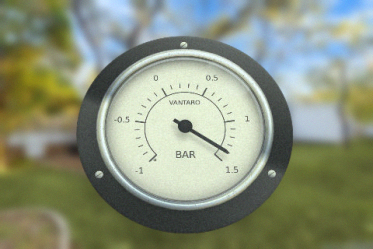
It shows 1.4 bar
